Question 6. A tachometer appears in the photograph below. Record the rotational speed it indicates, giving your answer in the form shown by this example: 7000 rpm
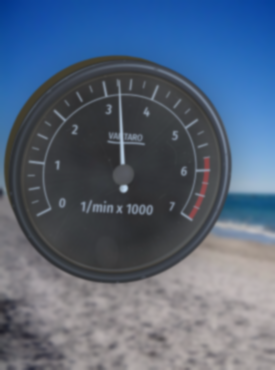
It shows 3250 rpm
